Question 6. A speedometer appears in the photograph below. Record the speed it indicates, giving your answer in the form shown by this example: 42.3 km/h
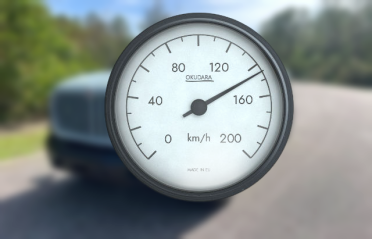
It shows 145 km/h
